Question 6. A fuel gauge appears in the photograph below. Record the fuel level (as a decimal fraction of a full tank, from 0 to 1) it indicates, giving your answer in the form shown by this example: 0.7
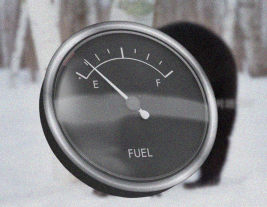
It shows 0.125
